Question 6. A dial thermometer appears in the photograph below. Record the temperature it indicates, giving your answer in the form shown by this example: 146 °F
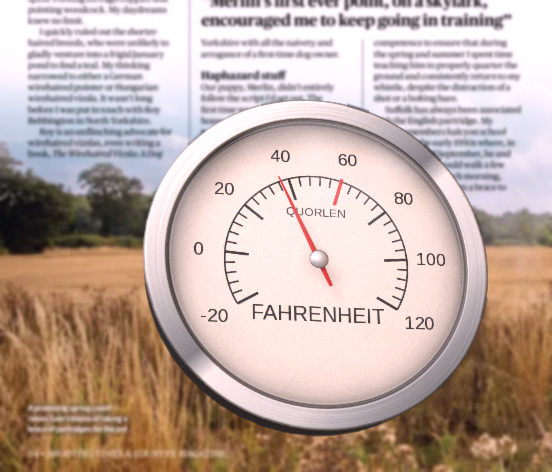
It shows 36 °F
